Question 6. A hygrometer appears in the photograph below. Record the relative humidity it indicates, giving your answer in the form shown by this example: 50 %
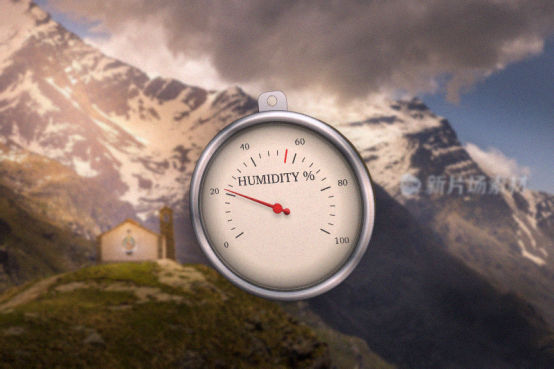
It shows 22 %
